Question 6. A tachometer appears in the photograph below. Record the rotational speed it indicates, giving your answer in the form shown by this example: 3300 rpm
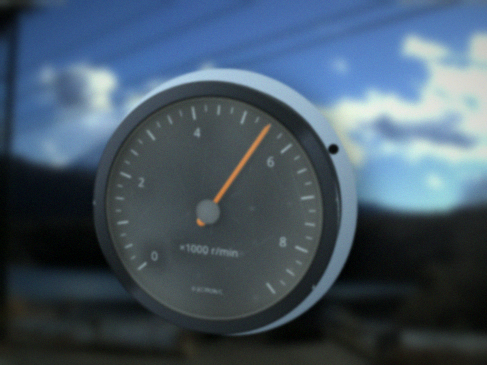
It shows 5500 rpm
